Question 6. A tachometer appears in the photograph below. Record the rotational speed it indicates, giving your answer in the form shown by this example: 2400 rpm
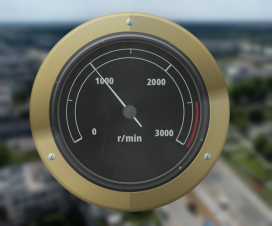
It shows 1000 rpm
